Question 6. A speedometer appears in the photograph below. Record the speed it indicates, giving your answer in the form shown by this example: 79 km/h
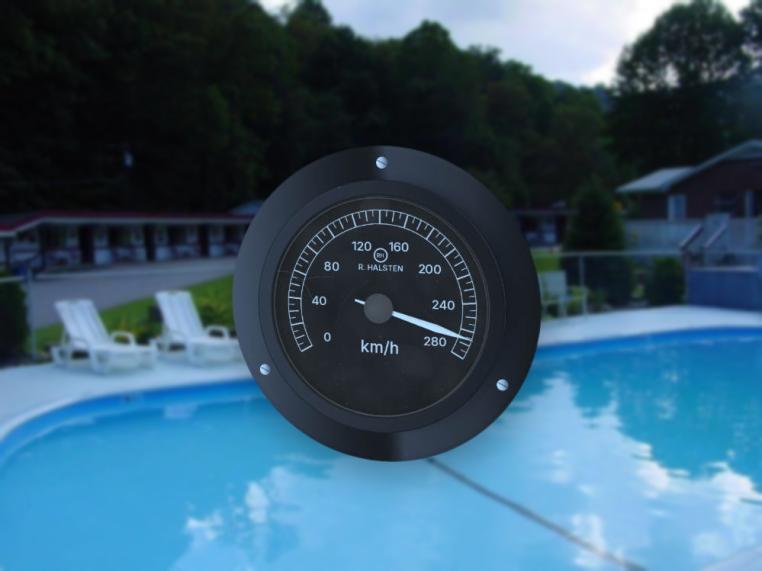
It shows 265 km/h
